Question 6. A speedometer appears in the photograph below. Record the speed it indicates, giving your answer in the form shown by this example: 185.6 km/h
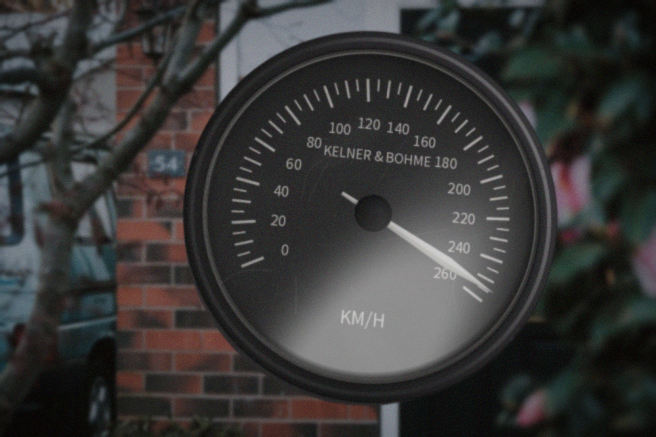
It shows 255 km/h
